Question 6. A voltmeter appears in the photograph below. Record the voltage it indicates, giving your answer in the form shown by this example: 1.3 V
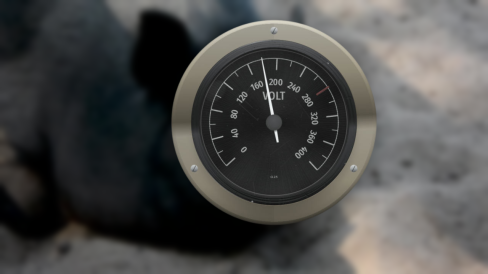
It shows 180 V
